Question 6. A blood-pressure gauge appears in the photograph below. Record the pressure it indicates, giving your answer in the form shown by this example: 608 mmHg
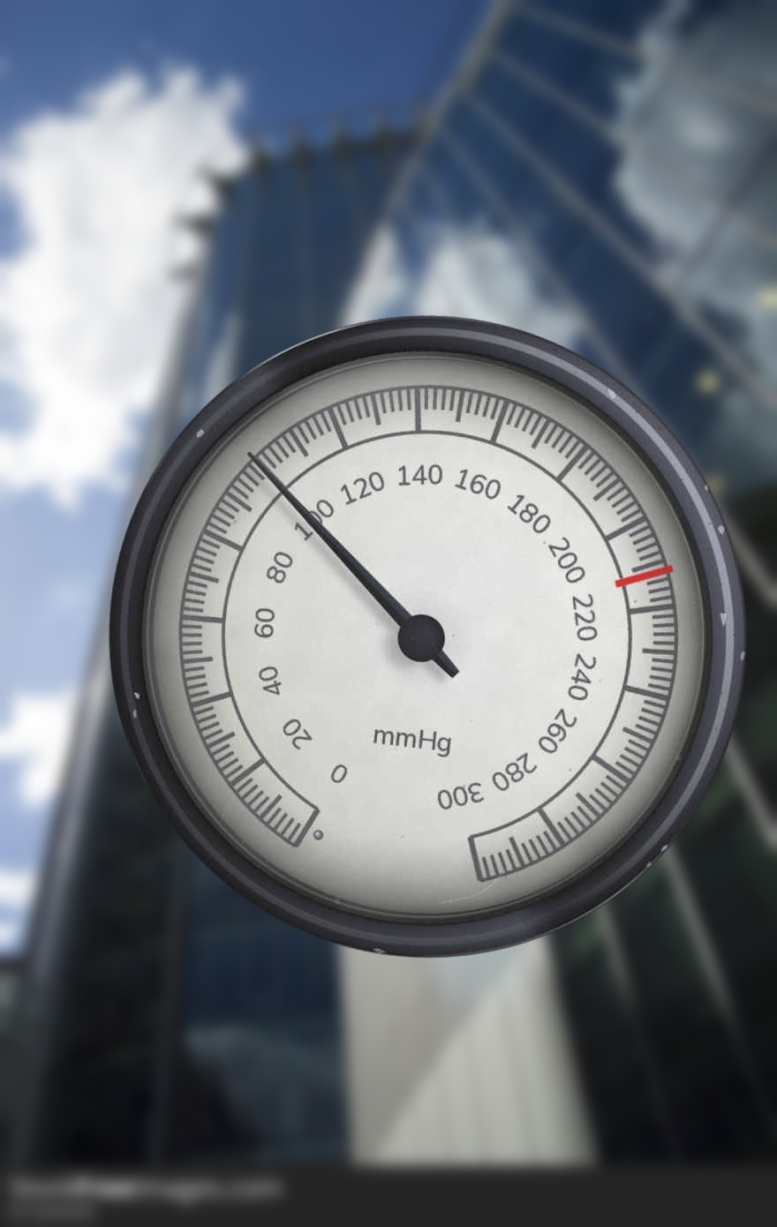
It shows 100 mmHg
